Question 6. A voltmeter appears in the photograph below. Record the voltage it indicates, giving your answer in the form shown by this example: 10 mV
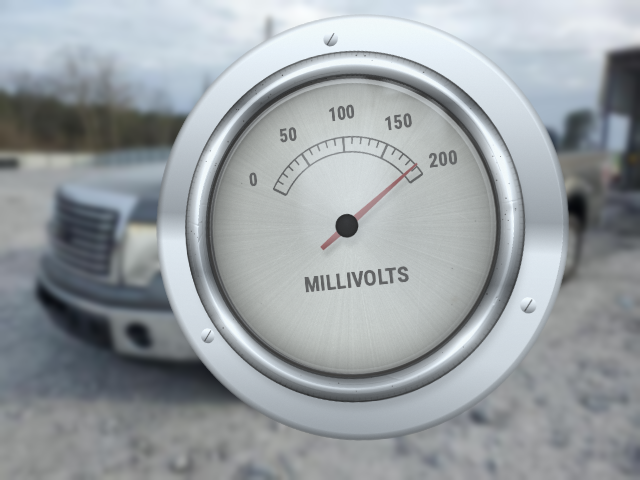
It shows 190 mV
